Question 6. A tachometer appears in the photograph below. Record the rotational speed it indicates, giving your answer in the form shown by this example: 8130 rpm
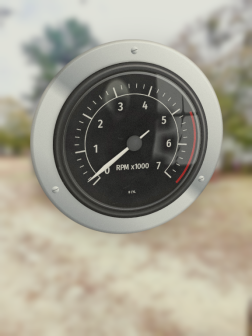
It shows 200 rpm
